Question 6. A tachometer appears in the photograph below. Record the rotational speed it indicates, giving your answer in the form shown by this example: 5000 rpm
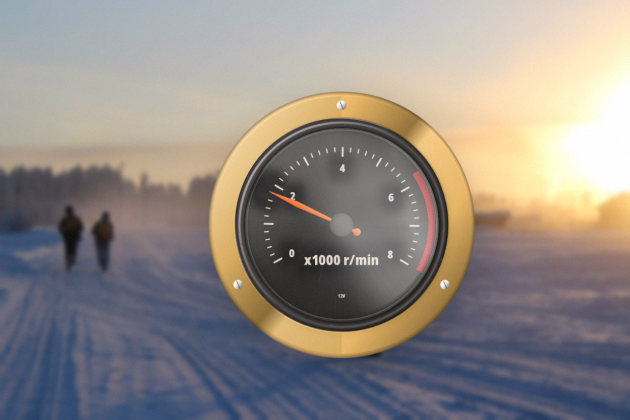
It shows 1800 rpm
